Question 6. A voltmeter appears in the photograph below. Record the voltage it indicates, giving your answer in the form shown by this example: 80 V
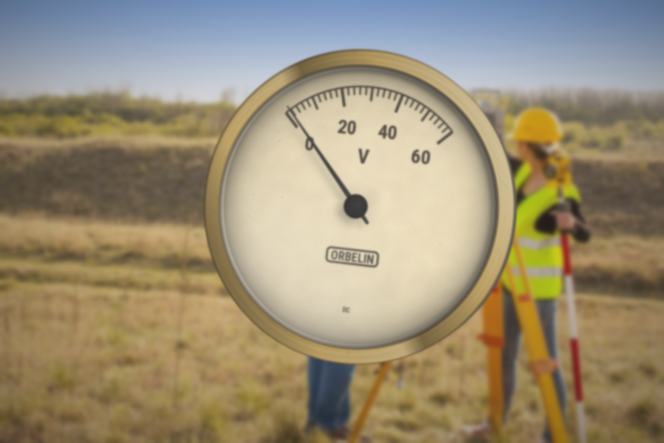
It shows 2 V
